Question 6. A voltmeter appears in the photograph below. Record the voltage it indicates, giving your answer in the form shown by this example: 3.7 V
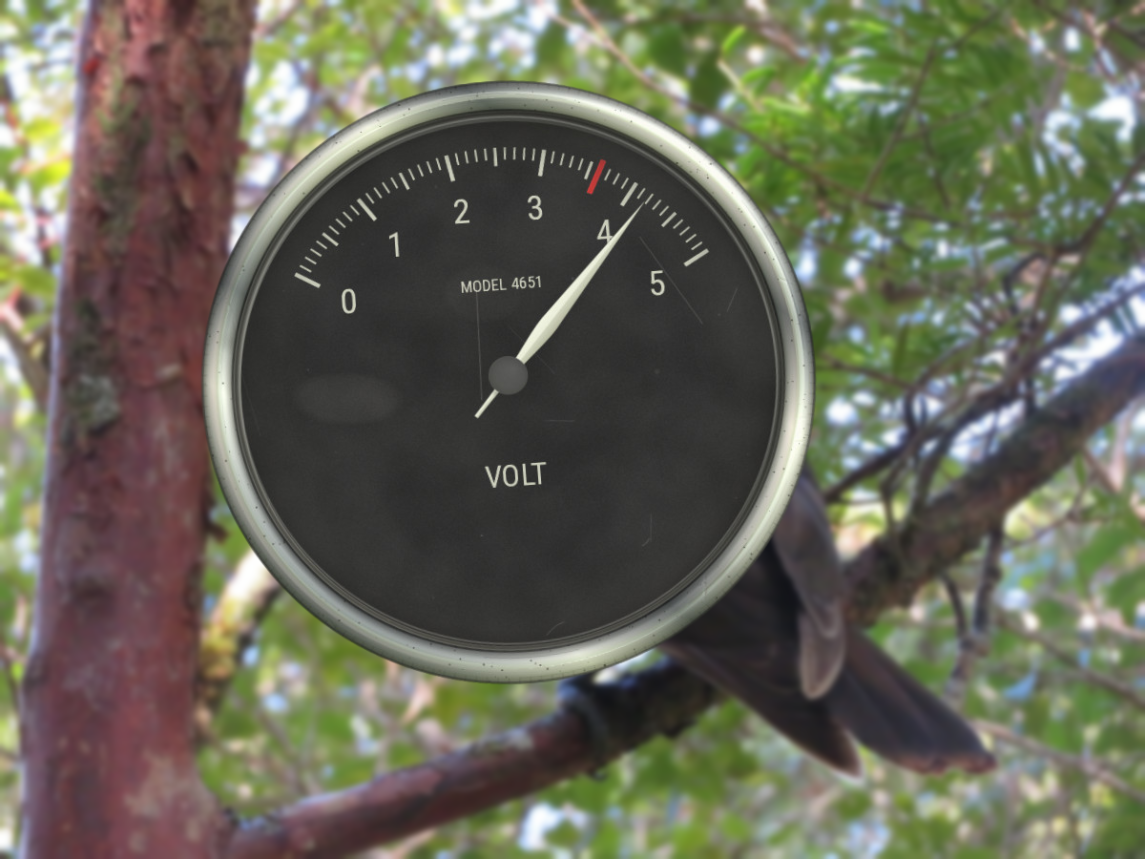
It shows 4.2 V
